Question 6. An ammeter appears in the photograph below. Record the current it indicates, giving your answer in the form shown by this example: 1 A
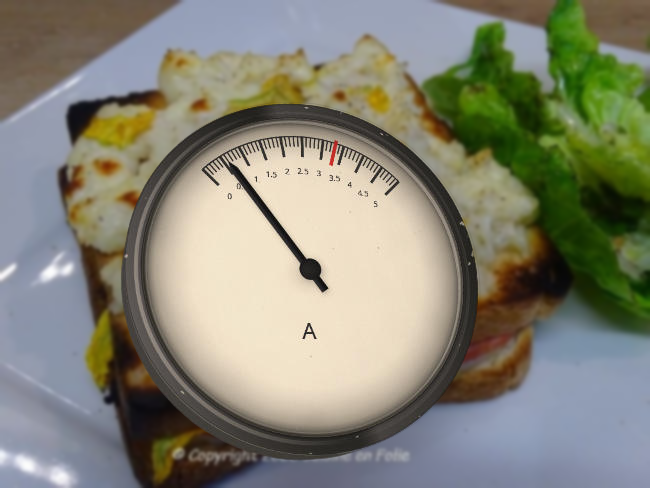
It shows 0.5 A
